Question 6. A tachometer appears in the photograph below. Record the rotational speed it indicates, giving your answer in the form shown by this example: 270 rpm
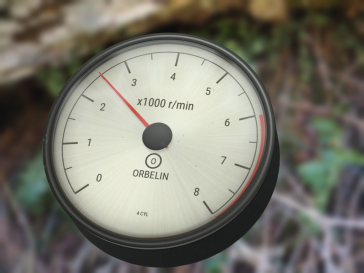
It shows 2500 rpm
